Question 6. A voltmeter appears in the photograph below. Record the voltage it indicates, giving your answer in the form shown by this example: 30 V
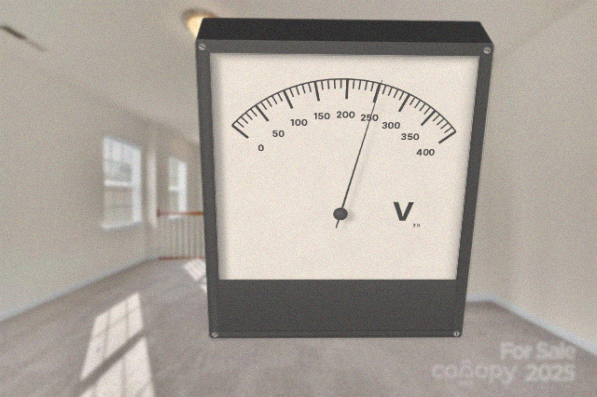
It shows 250 V
